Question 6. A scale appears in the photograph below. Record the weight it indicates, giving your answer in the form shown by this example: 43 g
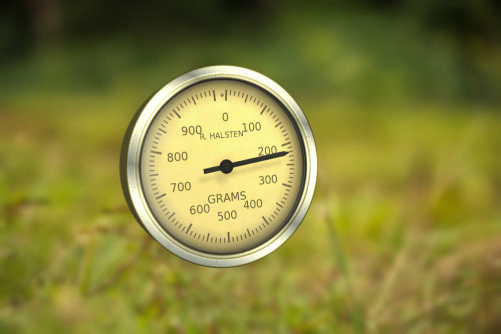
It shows 220 g
